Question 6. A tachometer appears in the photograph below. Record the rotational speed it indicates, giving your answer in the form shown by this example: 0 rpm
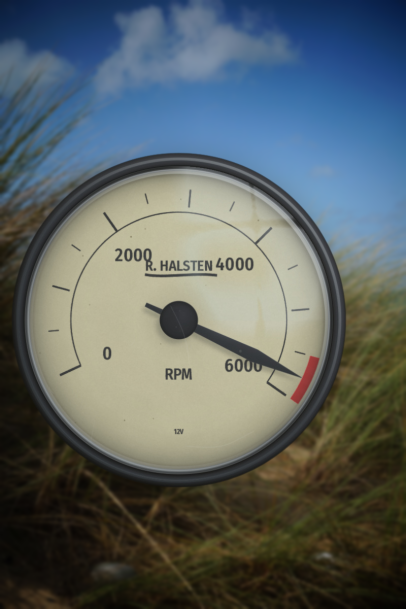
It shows 5750 rpm
